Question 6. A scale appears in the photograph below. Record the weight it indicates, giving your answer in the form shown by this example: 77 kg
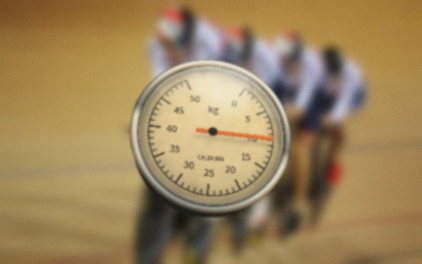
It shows 10 kg
